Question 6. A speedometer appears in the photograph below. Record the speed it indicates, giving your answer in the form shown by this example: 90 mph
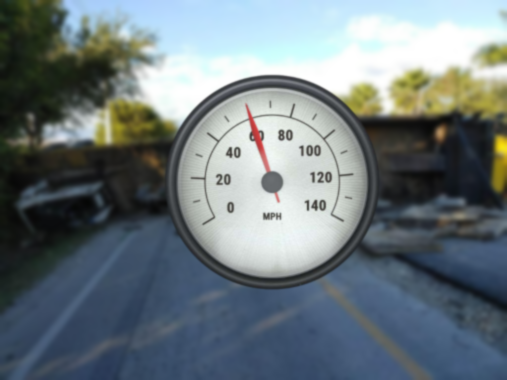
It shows 60 mph
